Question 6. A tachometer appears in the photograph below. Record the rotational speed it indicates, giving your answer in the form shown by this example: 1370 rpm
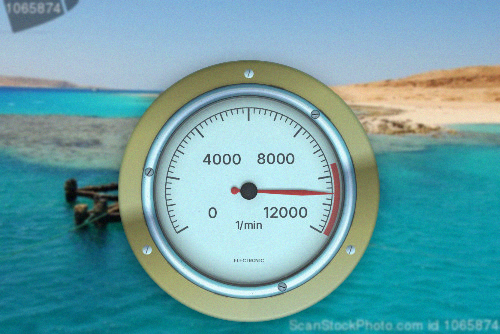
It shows 10600 rpm
